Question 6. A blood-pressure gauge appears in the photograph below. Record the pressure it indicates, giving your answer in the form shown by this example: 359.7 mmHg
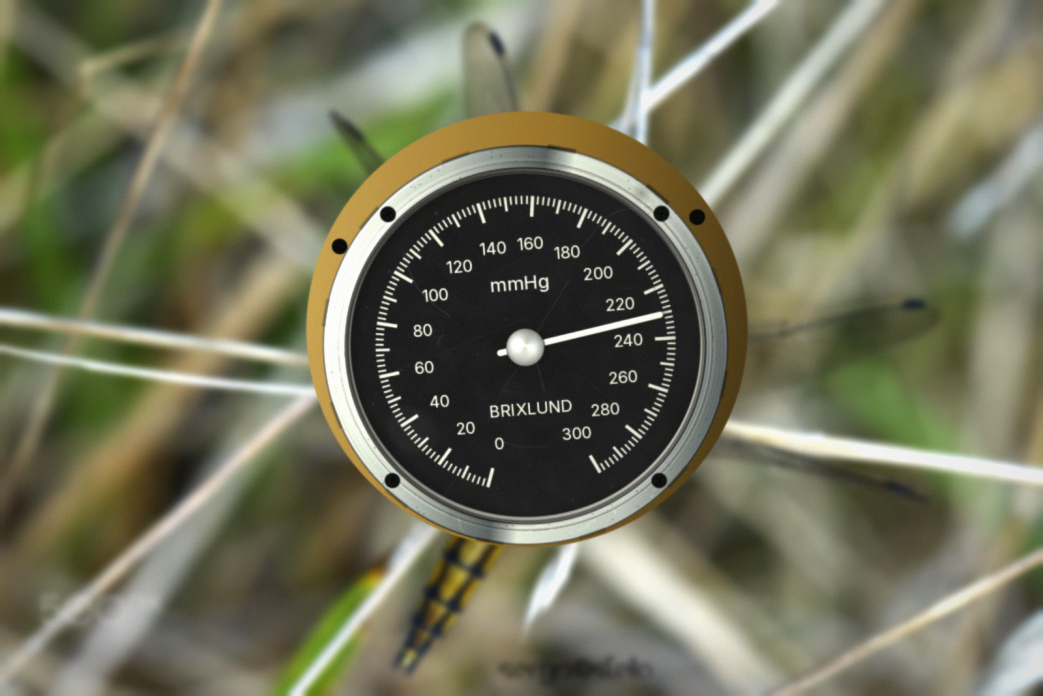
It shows 230 mmHg
